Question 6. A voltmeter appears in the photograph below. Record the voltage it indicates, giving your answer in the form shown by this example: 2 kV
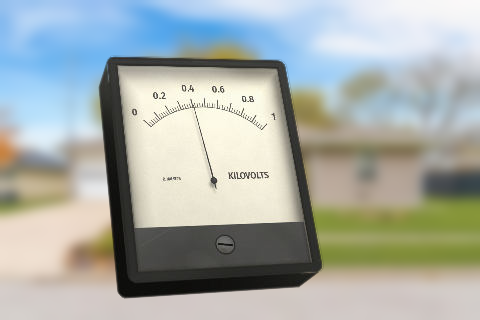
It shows 0.4 kV
